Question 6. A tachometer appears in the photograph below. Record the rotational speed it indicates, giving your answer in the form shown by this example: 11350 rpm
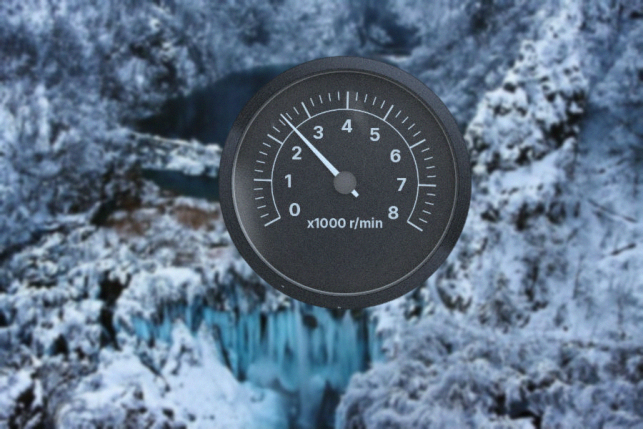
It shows 2500 rpm
